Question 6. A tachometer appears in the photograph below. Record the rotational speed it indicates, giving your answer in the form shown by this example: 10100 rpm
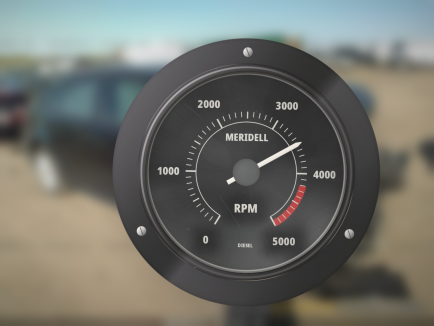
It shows 3500 rpm
